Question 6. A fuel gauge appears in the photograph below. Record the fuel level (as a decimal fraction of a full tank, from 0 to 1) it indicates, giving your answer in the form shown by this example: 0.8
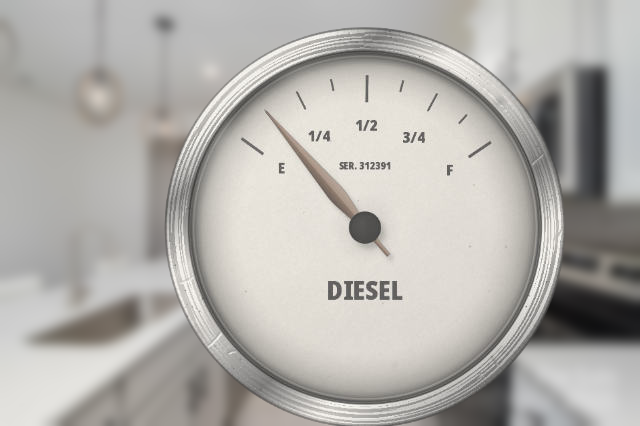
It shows 0.125
